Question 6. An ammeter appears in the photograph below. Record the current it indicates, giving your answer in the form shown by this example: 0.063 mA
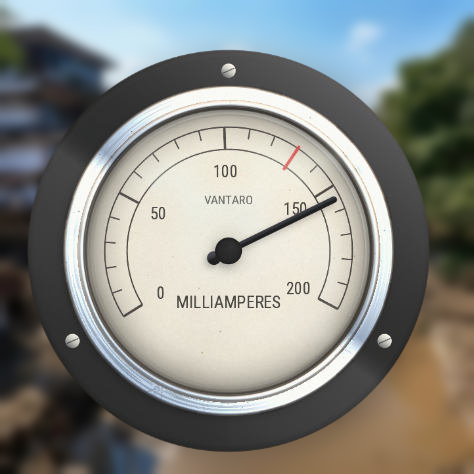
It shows 155 mA
